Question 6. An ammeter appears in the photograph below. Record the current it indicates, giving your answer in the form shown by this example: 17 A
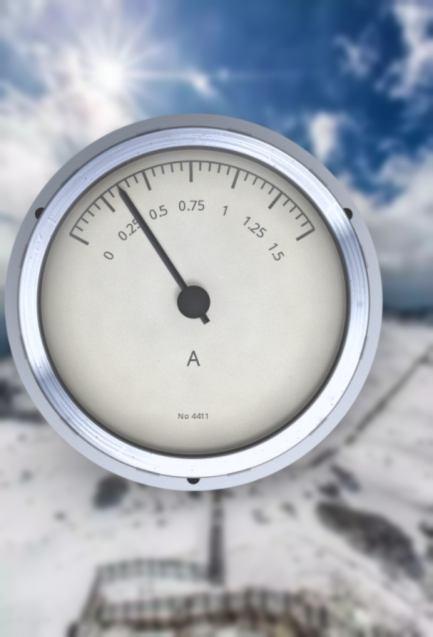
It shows 0.35 A
